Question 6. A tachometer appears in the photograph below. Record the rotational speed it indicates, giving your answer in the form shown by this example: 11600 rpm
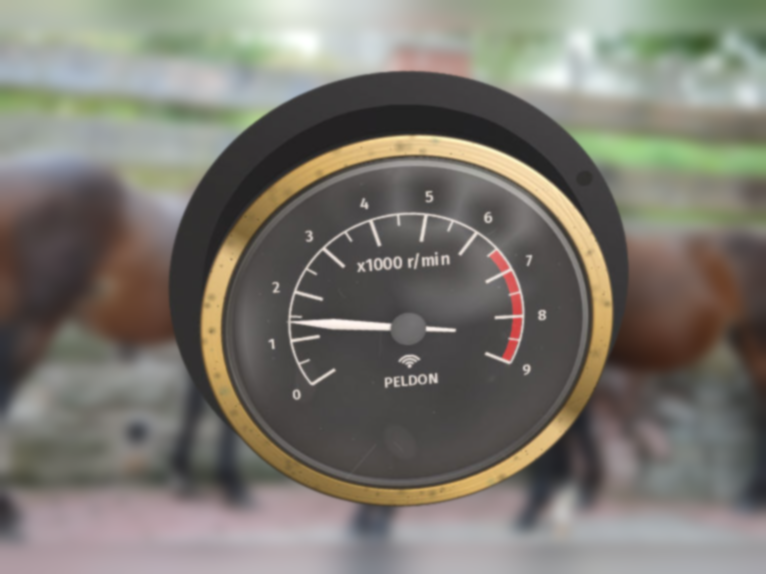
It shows 1500 rpm
